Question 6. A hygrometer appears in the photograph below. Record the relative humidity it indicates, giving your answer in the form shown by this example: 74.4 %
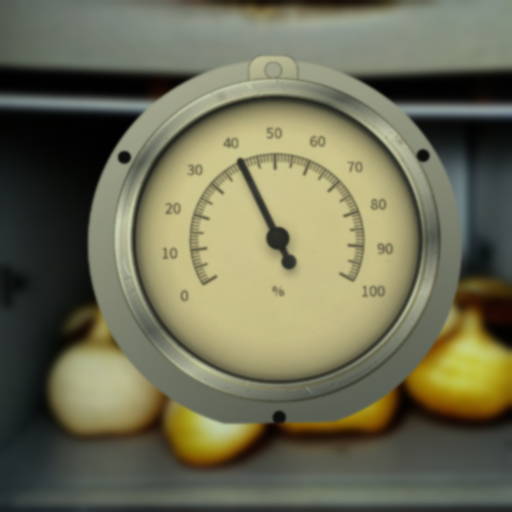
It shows 40 %
